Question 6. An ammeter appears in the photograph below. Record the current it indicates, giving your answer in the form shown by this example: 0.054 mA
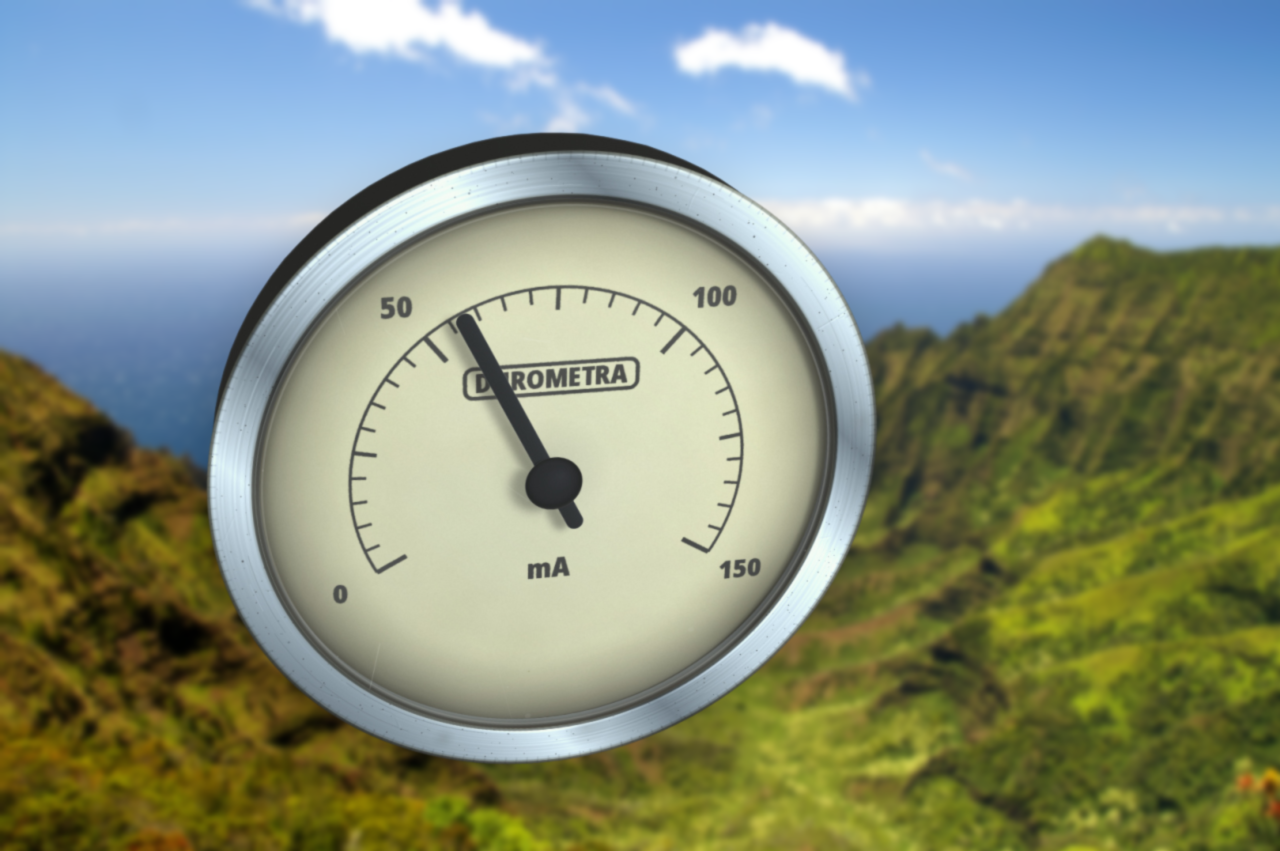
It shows 57.5 mA
